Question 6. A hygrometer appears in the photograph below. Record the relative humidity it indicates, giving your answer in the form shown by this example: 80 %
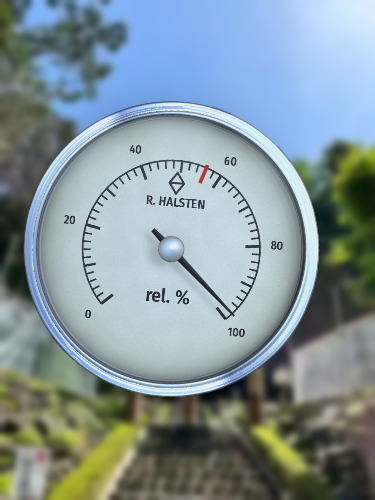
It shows 98 %
